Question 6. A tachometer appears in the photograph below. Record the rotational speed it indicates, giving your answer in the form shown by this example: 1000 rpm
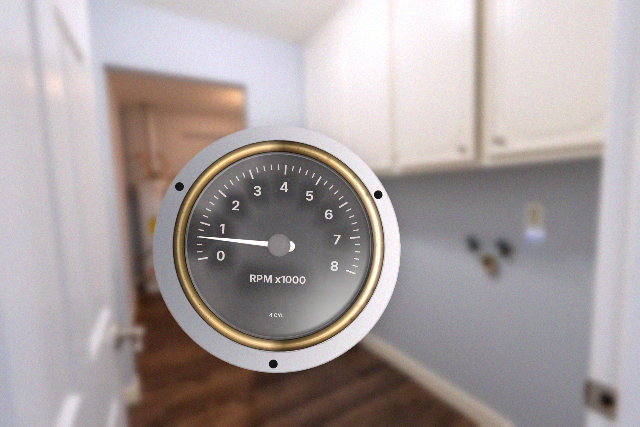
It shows 600 rpm
